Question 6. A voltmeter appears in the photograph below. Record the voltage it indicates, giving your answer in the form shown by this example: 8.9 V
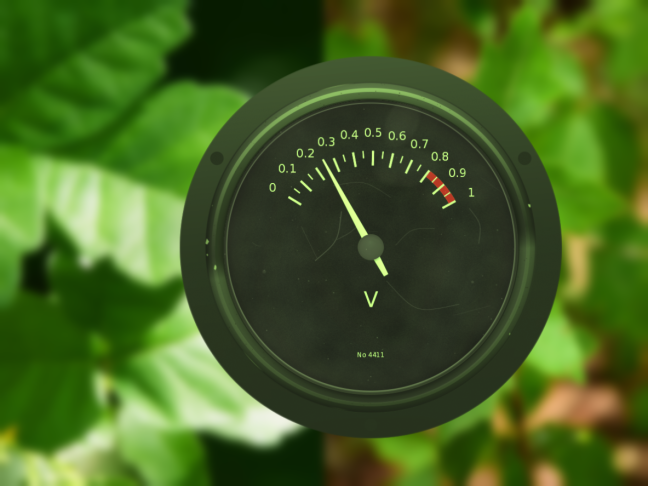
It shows 0.25 V
